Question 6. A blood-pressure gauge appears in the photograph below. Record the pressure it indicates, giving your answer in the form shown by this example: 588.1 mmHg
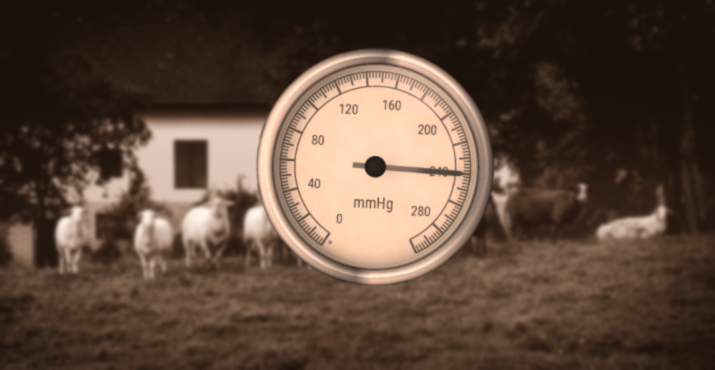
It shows 240 mmHg
